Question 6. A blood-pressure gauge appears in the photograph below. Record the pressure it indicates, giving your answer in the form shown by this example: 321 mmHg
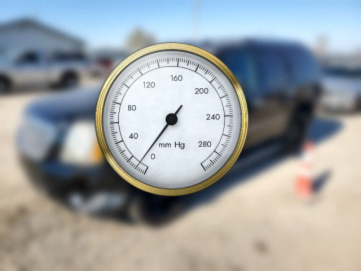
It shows 10 mmHg
